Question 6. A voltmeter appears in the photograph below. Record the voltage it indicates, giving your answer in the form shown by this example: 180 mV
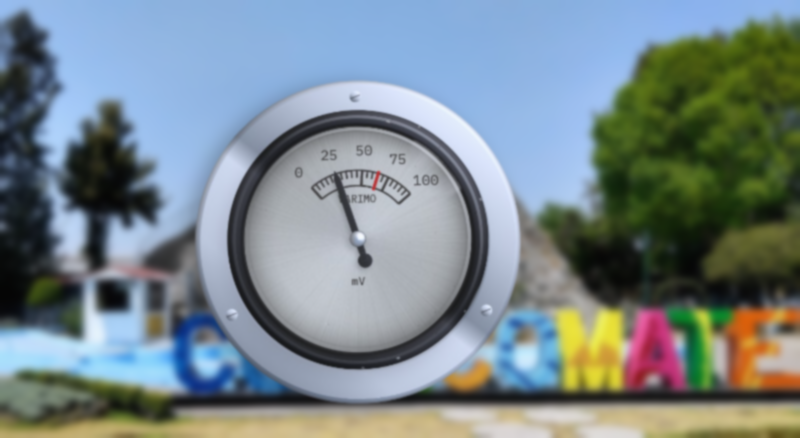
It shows 25 mV
